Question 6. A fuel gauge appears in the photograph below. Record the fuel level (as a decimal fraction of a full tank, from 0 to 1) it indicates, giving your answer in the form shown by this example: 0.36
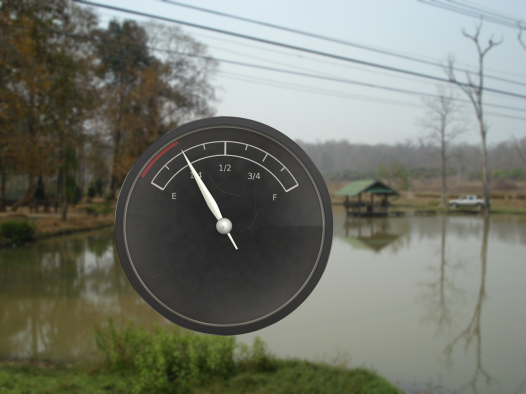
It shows 0.25
